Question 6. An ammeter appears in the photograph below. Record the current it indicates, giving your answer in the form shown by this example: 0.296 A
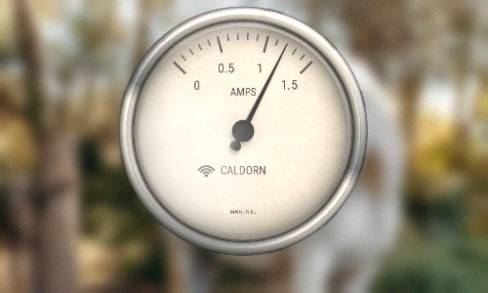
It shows 1.2 A
